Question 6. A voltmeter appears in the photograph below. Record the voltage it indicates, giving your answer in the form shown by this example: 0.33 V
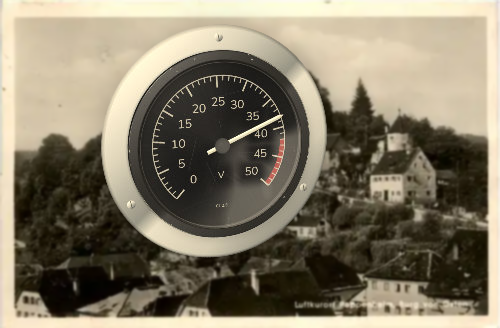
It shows 38 V
